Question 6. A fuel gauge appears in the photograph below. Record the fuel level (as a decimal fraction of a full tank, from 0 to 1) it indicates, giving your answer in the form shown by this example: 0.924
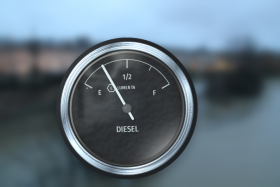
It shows 0.25
